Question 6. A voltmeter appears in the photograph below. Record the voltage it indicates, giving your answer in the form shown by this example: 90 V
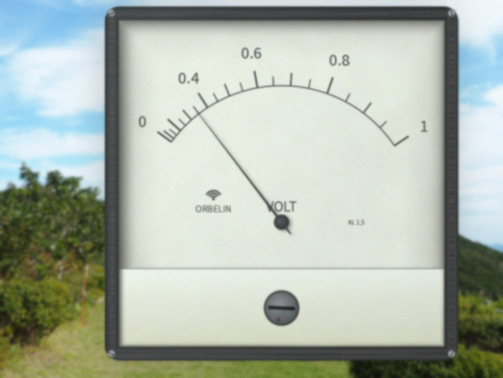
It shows 0.35 V
